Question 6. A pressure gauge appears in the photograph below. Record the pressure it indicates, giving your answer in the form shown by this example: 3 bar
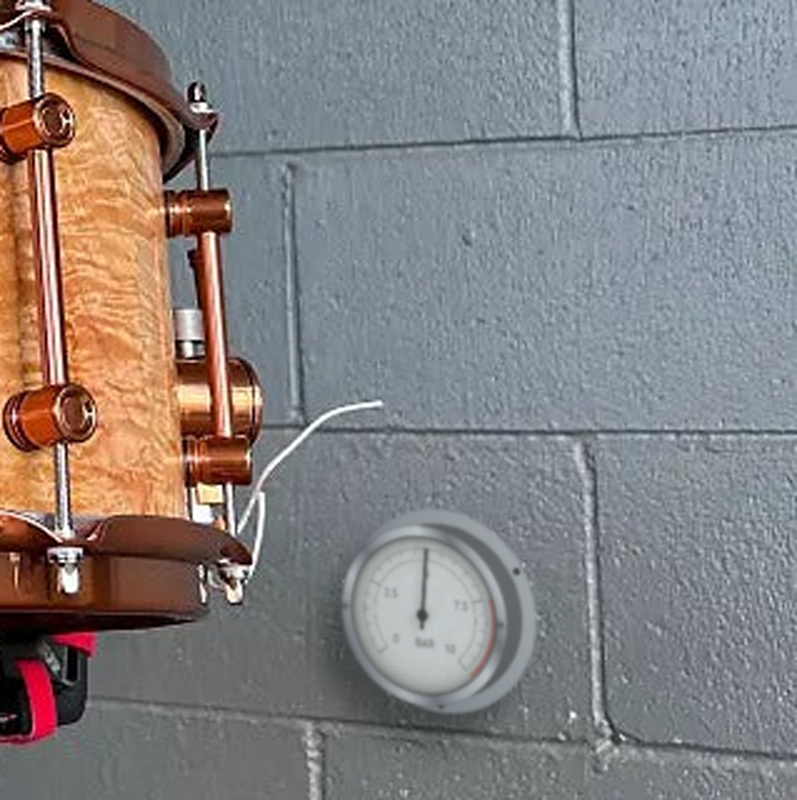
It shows 5 bar
